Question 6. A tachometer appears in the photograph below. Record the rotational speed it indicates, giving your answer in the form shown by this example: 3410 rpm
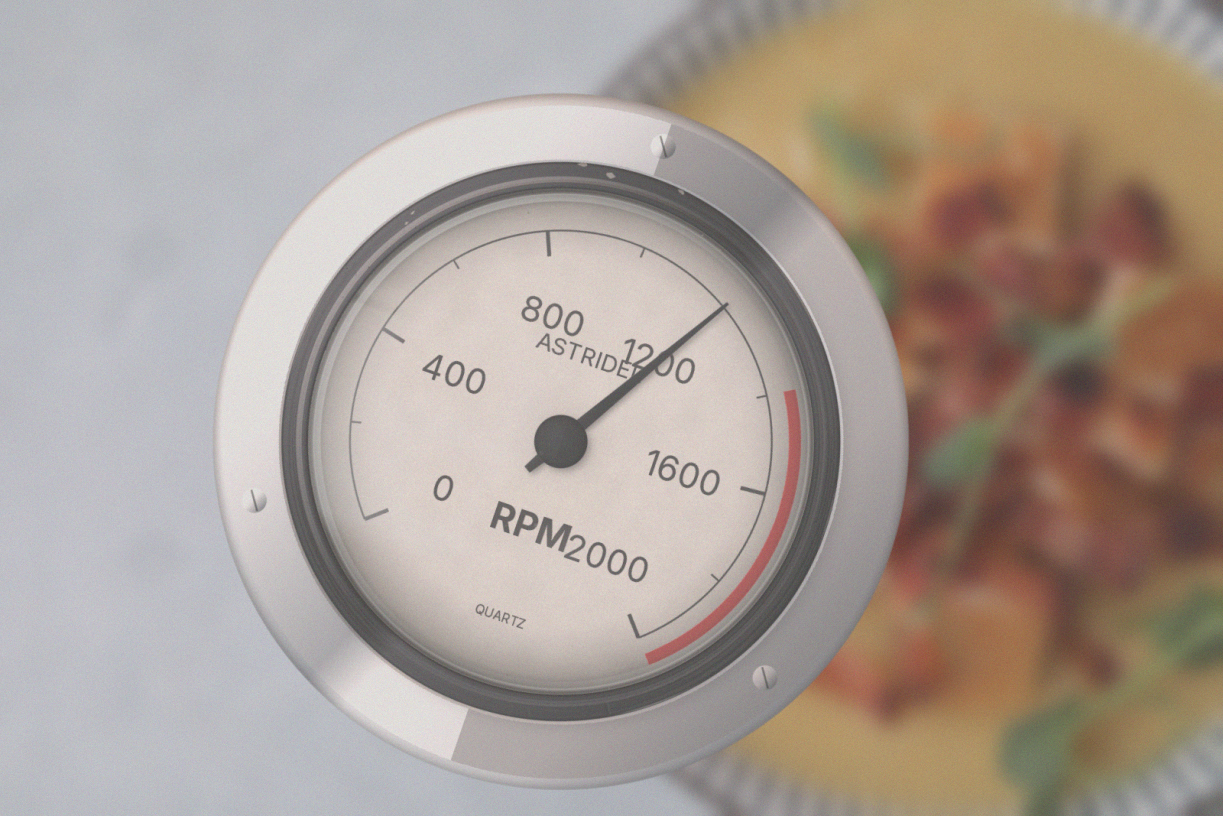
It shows 1200 rpm
